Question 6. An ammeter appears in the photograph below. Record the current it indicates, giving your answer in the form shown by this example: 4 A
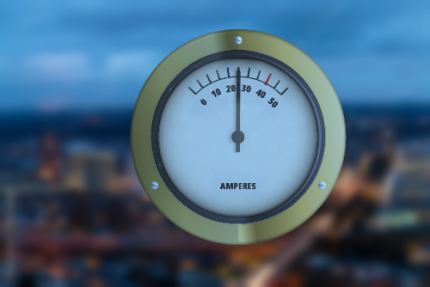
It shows 25 A
